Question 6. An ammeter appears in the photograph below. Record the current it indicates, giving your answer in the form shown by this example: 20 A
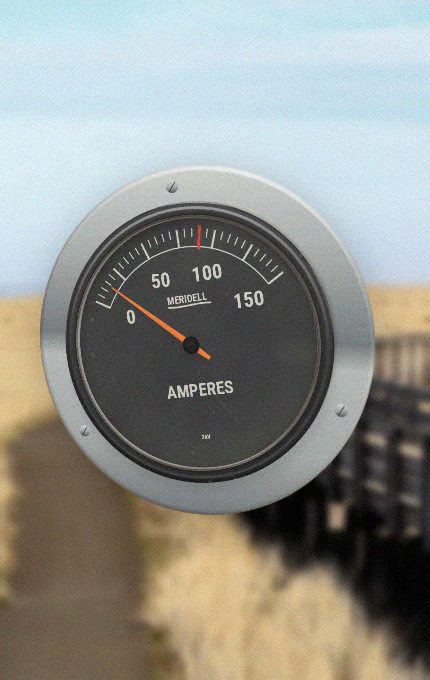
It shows 15 A
